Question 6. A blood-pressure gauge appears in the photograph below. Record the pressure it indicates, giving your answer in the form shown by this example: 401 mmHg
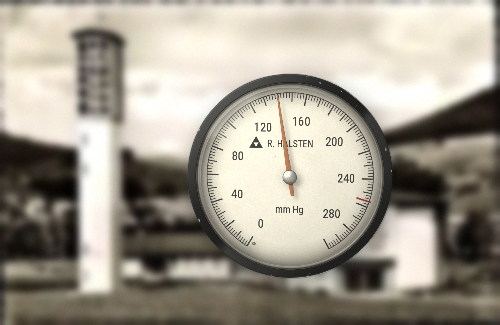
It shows 140 mmHg
